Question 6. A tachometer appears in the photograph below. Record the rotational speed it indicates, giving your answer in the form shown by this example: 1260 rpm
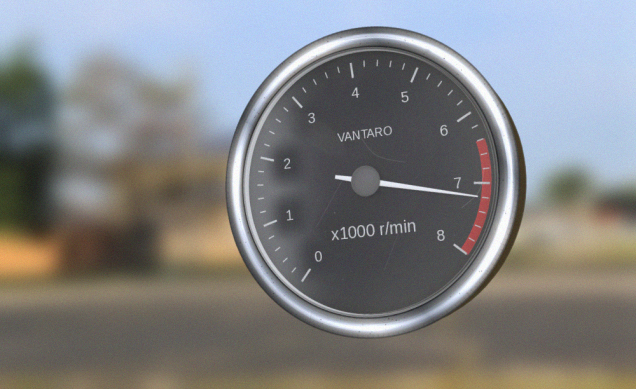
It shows 7200 rpm
